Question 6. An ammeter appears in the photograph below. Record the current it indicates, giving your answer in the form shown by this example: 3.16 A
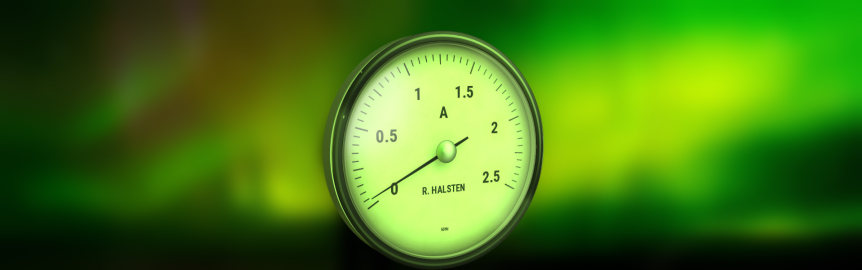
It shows 0.05 A
